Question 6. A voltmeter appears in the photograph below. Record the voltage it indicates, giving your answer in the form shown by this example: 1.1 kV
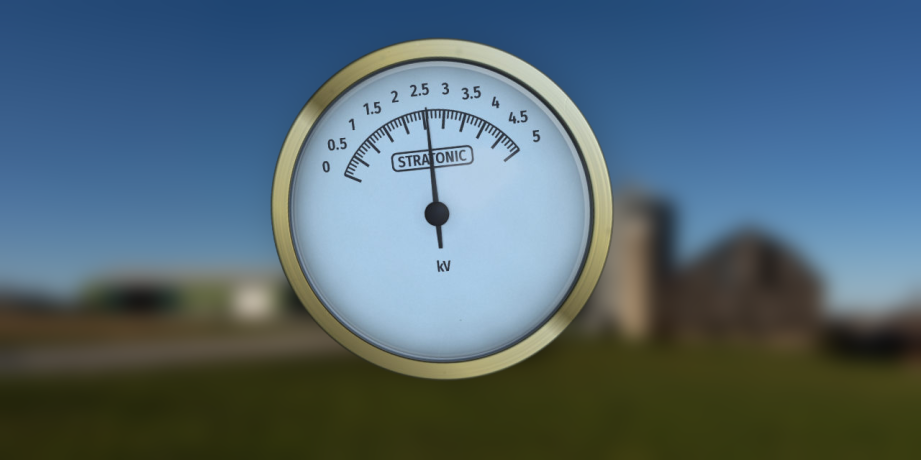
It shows 2.6 kV
